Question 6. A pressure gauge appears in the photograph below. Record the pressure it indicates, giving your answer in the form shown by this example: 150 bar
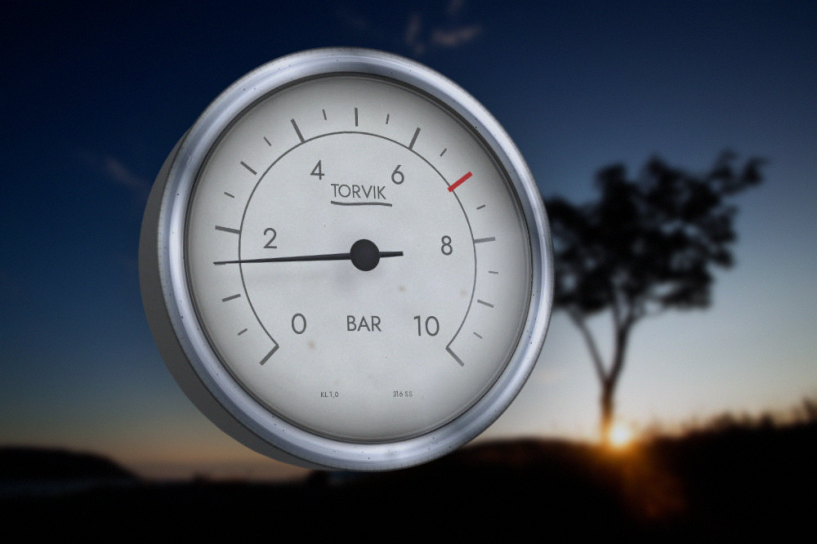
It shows 1.5 bar
